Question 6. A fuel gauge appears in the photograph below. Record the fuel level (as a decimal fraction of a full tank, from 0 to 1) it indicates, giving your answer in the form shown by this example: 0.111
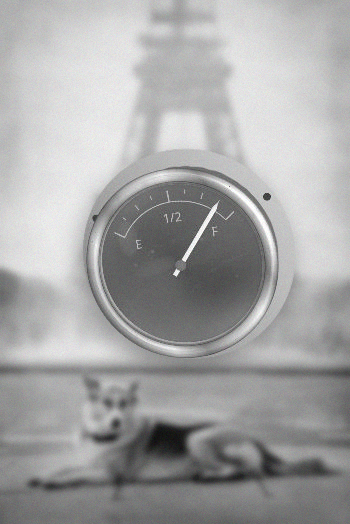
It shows 0.875
